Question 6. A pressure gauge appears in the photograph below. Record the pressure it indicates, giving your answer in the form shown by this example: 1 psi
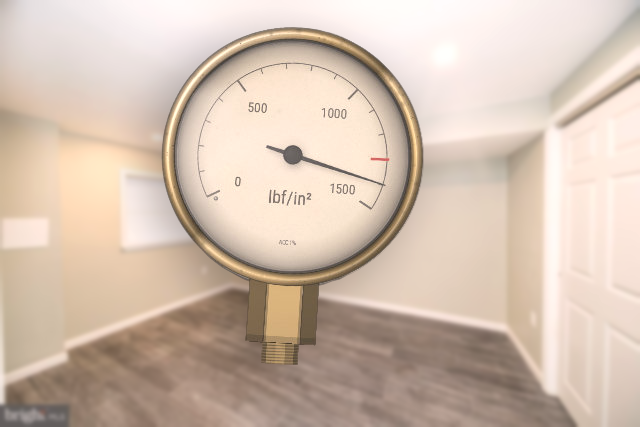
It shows 1400 psi
